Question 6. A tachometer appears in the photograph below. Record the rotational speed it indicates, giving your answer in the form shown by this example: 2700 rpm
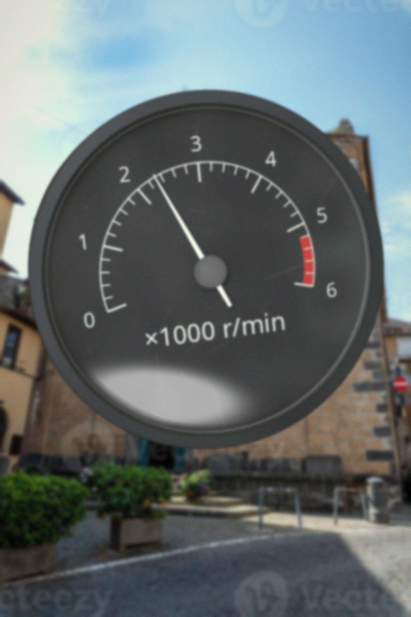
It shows 2300 rpm
